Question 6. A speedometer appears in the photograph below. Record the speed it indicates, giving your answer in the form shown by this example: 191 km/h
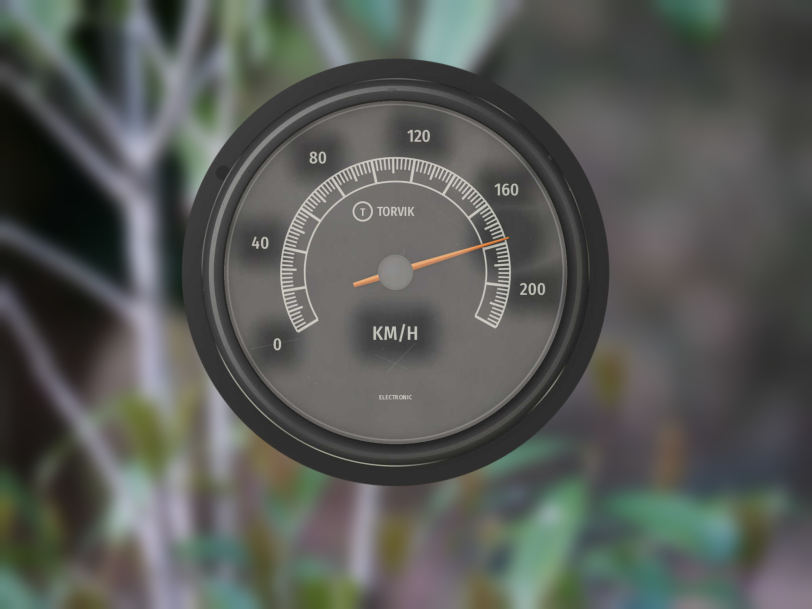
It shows 178 km/h
